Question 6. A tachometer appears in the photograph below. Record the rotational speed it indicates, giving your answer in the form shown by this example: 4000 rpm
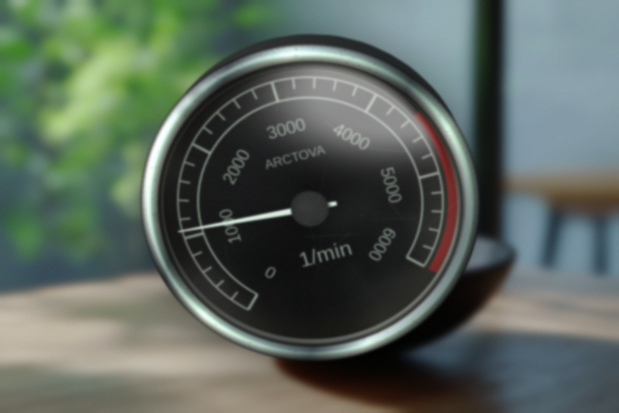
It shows 1100 rpm
